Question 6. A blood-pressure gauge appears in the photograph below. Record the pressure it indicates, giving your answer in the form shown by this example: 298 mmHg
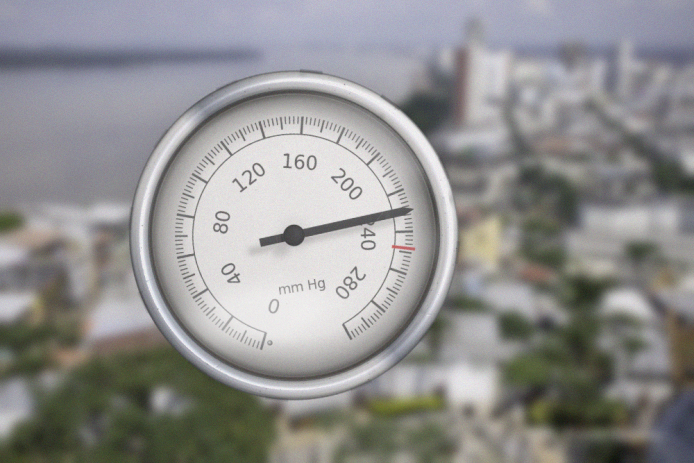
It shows 230 mmHg
